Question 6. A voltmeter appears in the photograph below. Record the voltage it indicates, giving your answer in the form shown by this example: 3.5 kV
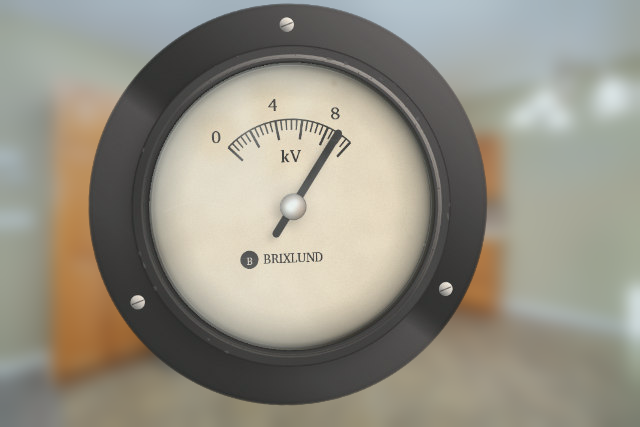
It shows 8.8 kV
